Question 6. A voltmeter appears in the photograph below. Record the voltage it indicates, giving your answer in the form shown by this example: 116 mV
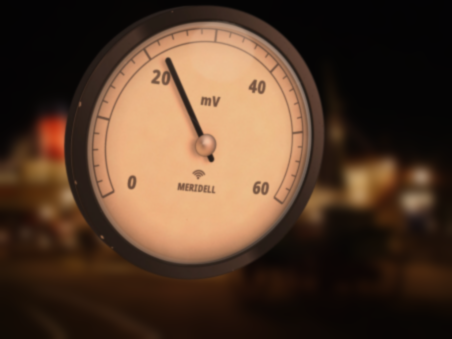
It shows 22 mV
